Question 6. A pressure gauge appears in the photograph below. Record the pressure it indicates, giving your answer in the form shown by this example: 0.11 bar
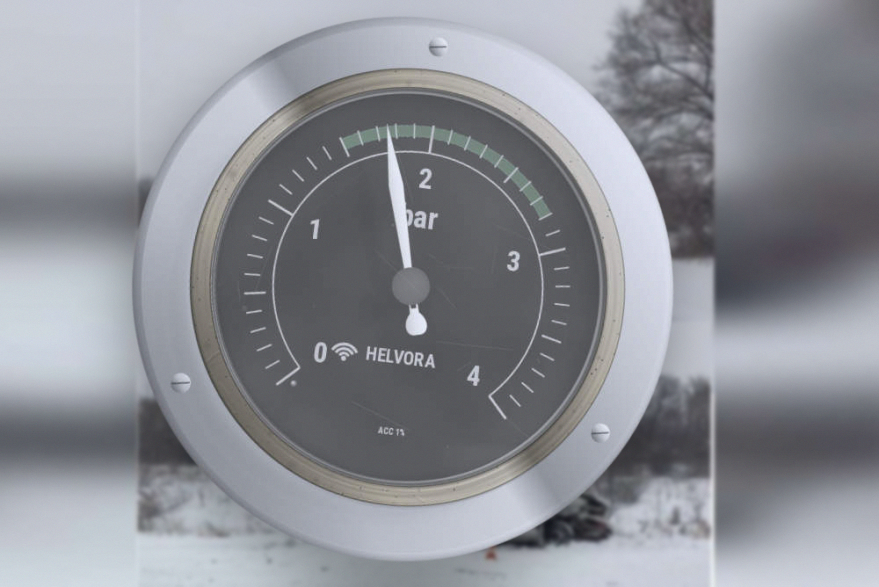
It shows 1.75 bar
